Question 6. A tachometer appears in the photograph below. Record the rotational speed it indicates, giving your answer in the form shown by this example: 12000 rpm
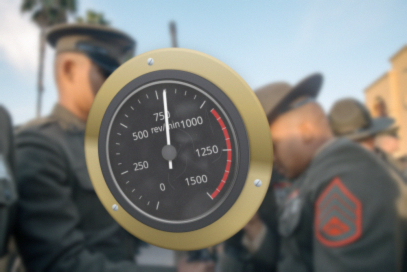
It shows 800 rpm
